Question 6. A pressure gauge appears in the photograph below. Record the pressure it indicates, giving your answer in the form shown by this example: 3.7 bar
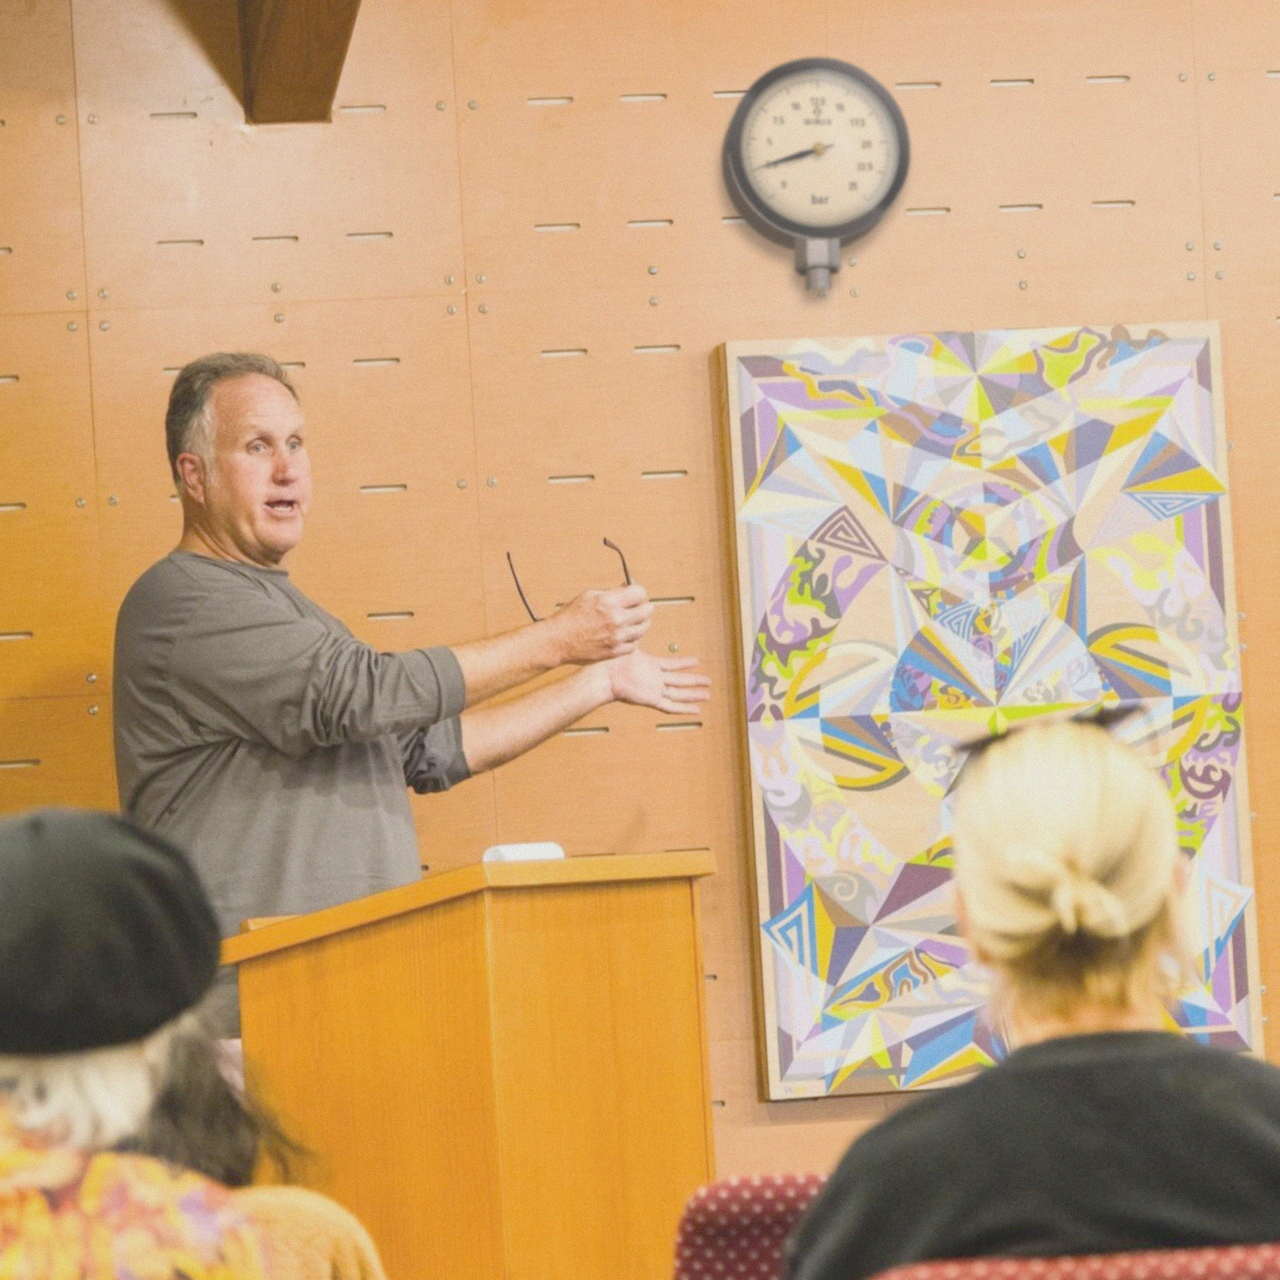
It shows 2.5 bar
